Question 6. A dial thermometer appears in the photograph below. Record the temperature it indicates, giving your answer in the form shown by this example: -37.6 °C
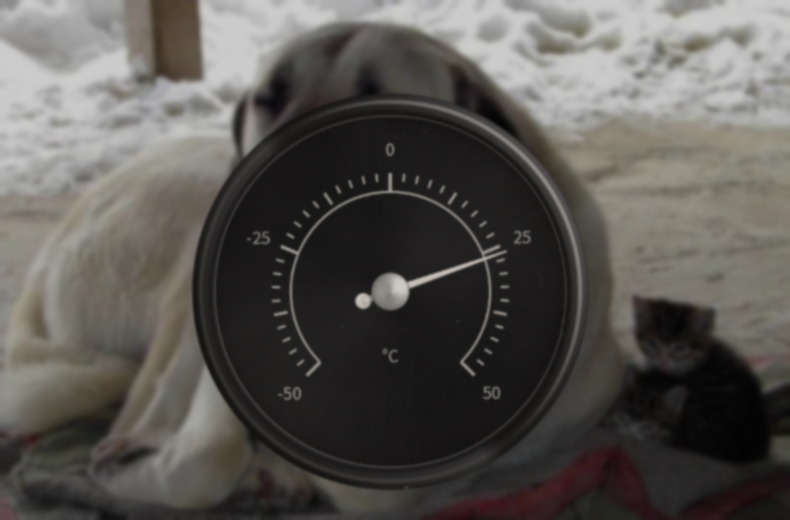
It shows 26.25 °C
